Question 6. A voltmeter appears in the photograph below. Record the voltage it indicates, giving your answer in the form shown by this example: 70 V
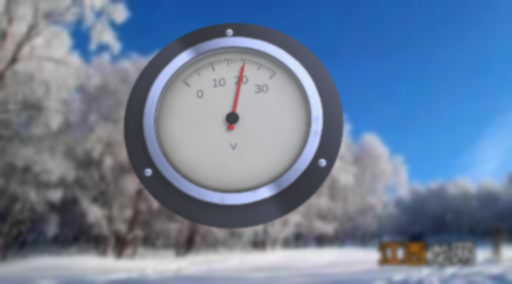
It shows 20 V
